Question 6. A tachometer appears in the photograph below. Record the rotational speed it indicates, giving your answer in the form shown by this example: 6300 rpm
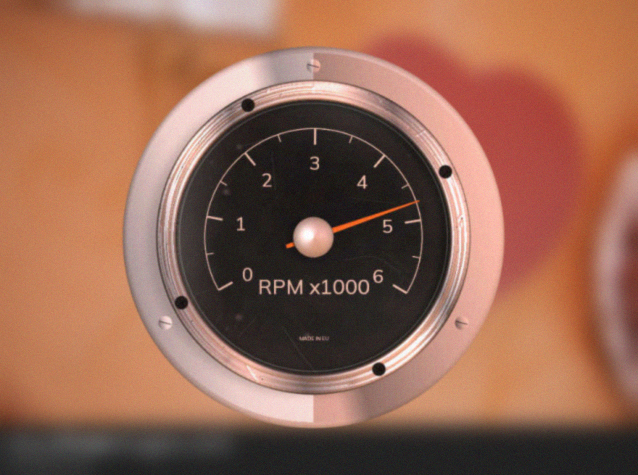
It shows 4750 rpm
